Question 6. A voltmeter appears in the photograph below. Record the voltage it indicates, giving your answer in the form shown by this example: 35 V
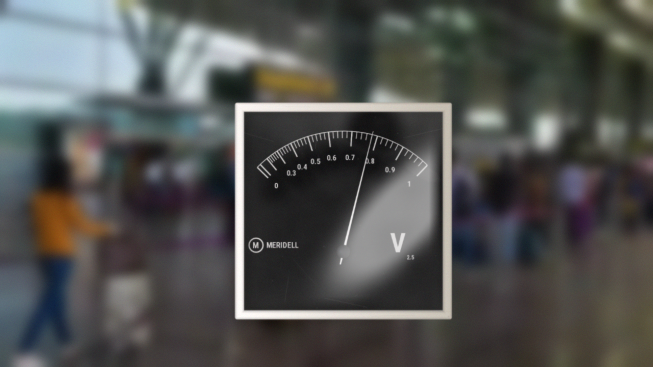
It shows 0.78 V
